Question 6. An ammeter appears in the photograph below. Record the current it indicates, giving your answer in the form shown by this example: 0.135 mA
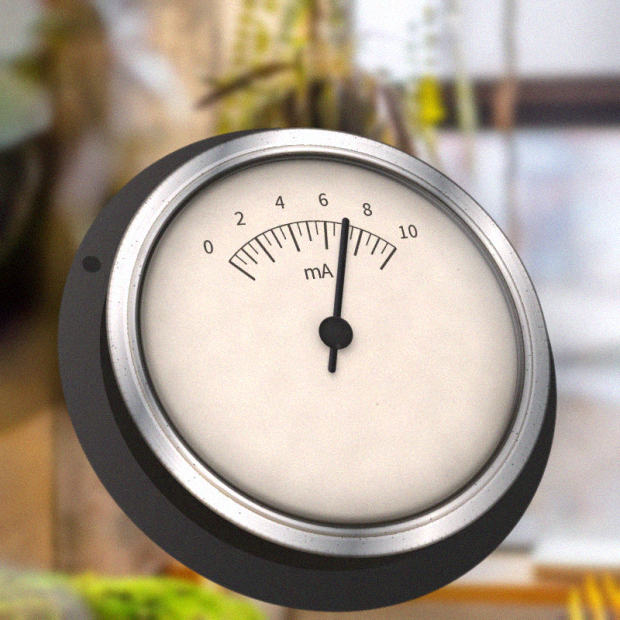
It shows 7 mA
